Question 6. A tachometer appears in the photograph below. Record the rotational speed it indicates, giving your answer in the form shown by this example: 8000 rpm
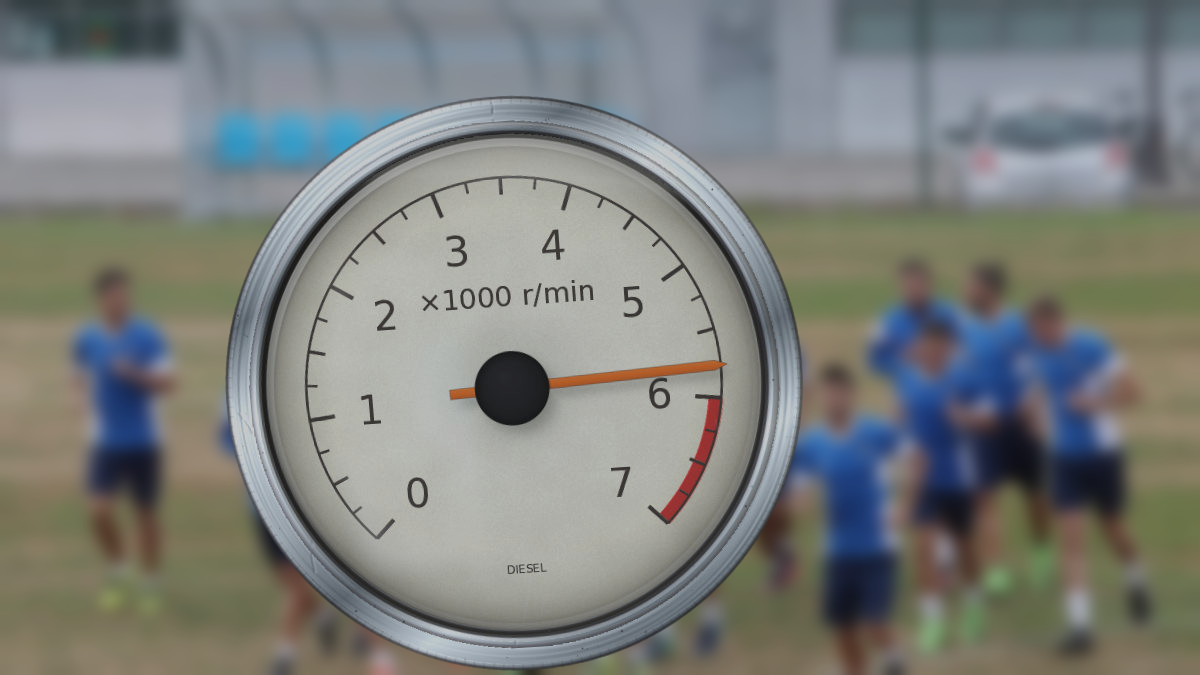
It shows 5750 rpm
